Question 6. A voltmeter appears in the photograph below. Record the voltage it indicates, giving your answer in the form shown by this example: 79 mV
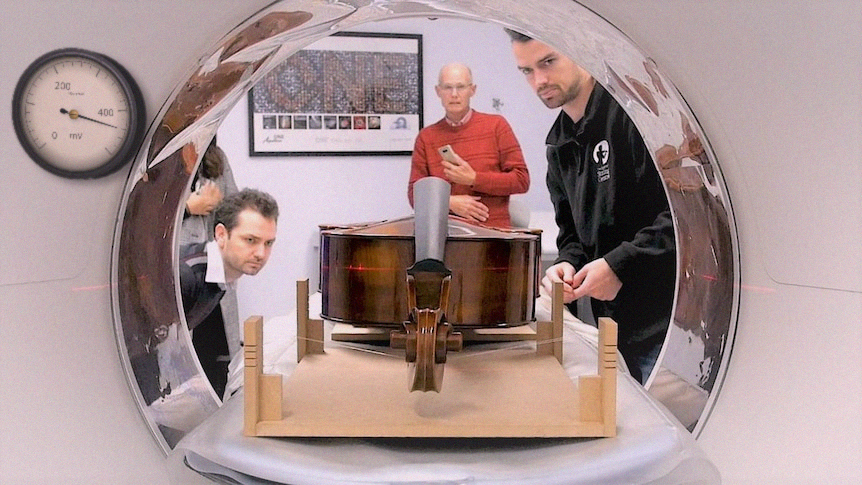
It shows 440 mV
